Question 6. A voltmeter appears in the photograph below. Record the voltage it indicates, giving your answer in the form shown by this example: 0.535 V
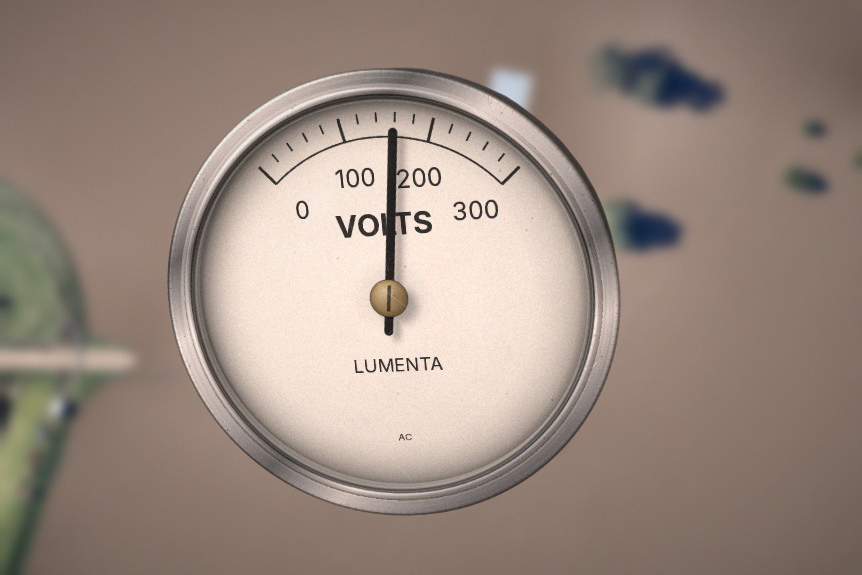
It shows 160 V
